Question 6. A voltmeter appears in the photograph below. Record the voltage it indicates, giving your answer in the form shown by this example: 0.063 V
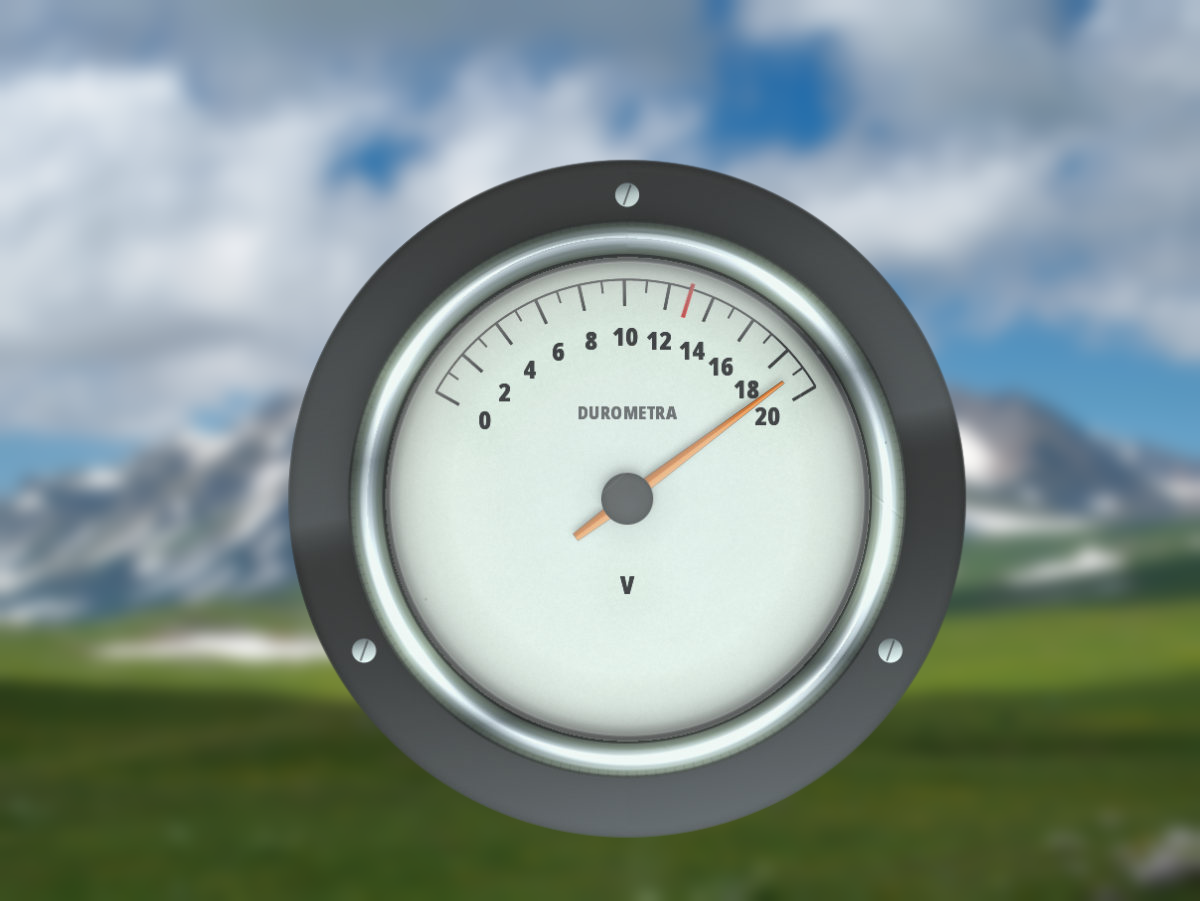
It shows 19 V
